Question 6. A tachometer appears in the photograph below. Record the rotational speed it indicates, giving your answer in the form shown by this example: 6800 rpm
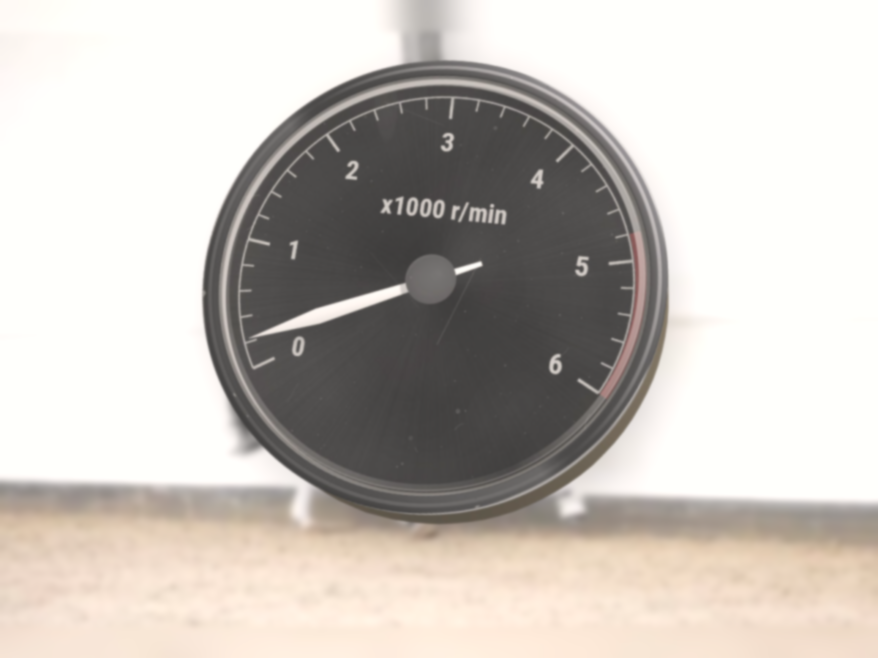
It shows 200 rpm
